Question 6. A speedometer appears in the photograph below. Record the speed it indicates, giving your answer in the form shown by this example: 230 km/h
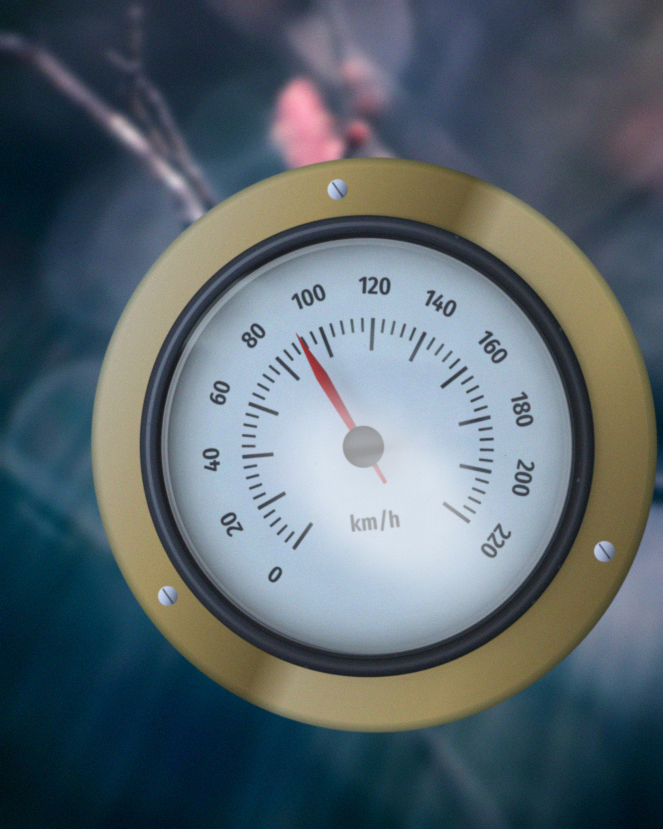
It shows 92 km/h
